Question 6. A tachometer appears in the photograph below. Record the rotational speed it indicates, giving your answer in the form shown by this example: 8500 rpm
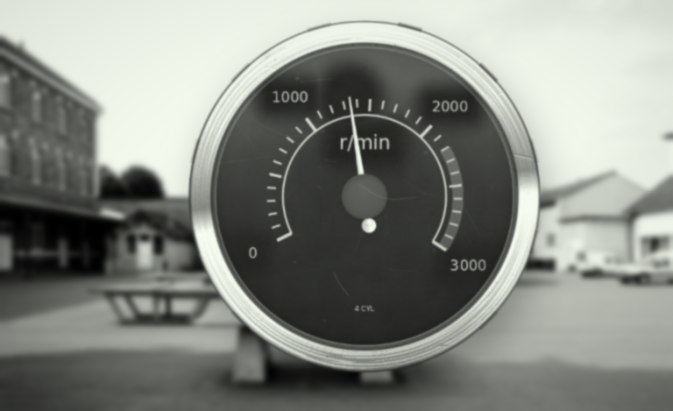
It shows 1350 rpm
